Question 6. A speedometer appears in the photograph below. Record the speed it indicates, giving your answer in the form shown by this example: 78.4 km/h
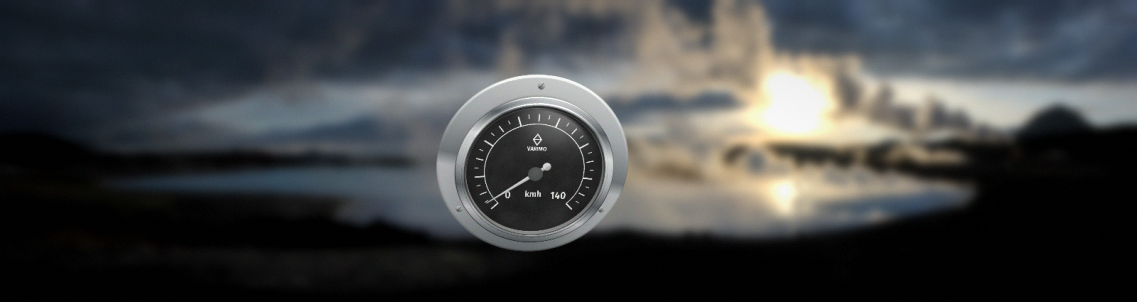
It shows 5 km/h
